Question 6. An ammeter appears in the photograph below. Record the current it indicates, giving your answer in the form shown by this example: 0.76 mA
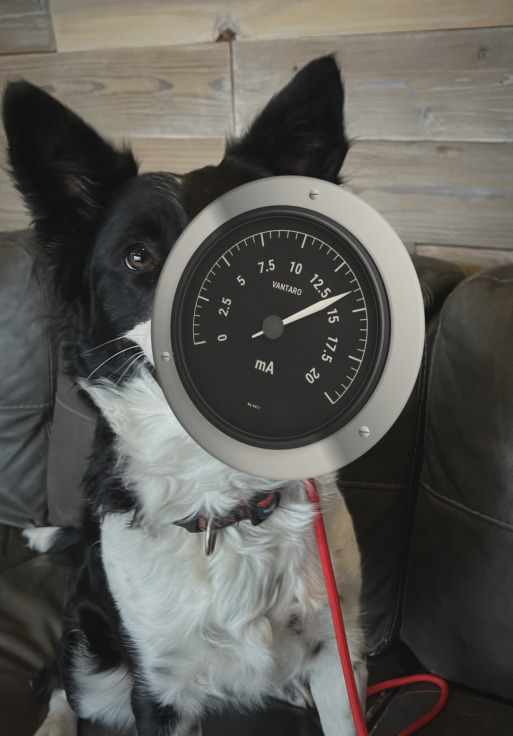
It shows 14 mA
